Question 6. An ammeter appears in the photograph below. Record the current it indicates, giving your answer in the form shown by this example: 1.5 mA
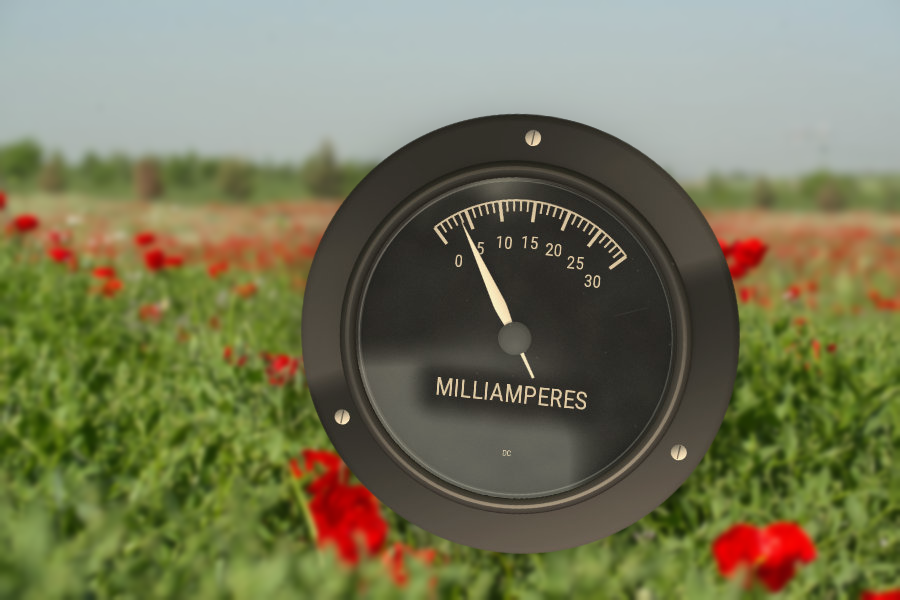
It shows 4 mA
